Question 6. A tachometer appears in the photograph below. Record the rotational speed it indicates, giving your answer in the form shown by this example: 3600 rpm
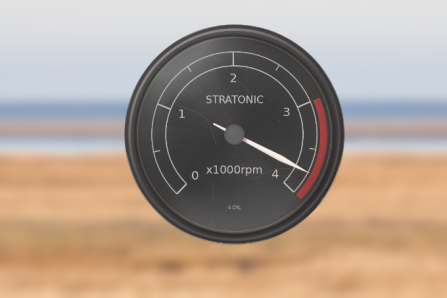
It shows 3750 rpm
